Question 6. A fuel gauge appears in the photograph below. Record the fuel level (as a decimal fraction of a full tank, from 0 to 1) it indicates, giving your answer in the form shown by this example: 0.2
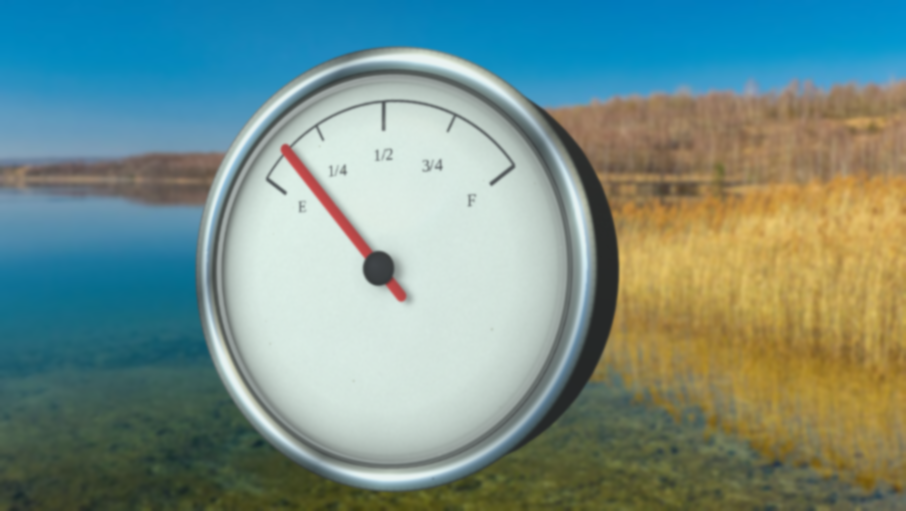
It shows 0.125
